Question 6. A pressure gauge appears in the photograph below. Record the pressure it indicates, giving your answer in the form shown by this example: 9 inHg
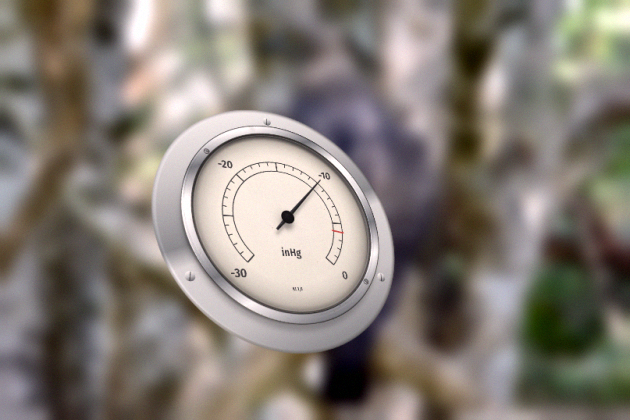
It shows -10 inHg
